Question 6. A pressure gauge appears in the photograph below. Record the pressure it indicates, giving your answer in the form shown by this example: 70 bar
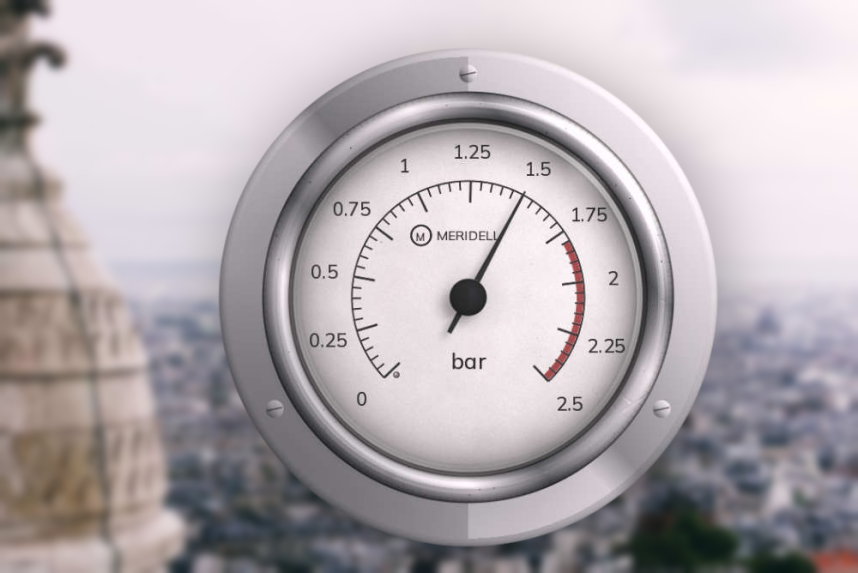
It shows 1.5 bar
